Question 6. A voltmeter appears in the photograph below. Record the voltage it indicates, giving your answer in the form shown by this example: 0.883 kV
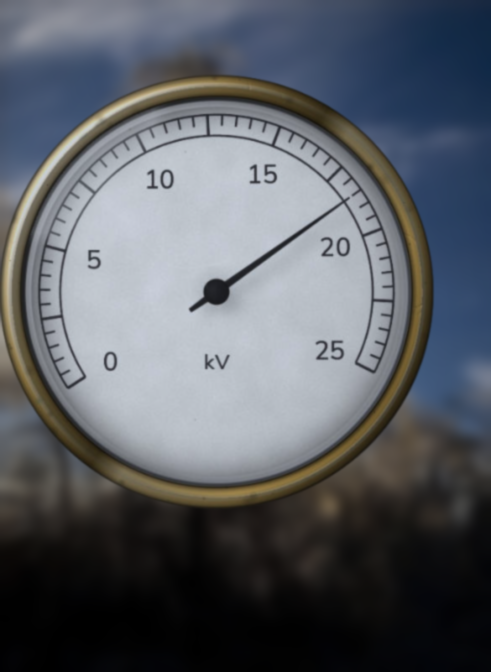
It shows 18.5 kV
